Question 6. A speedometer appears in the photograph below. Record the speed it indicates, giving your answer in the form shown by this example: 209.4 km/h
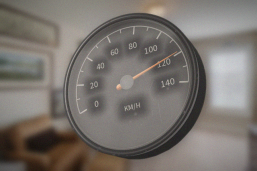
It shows 120 km/h
